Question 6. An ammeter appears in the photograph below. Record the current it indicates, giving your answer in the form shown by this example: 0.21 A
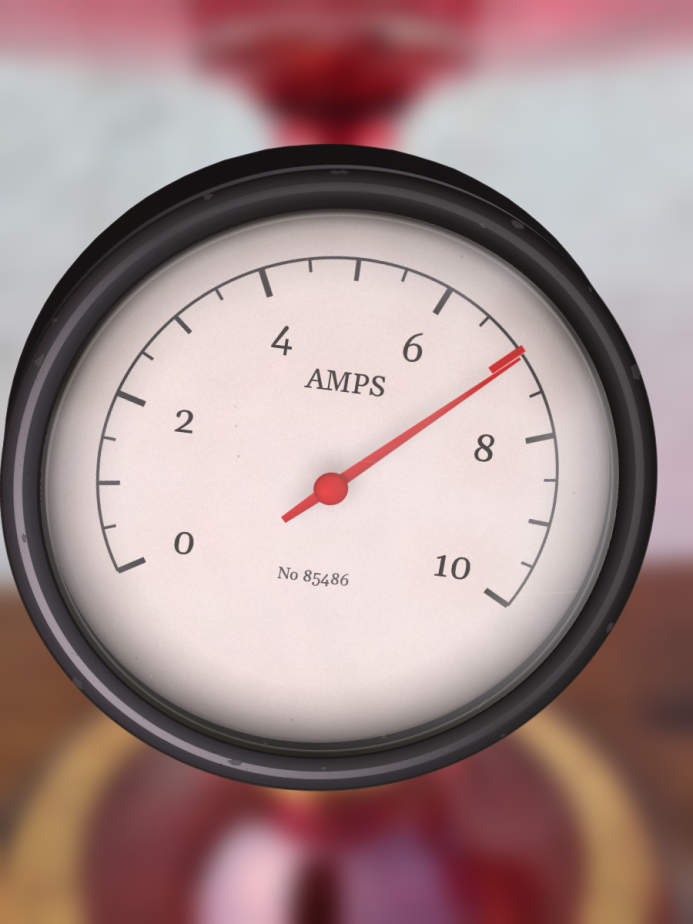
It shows 7 A
